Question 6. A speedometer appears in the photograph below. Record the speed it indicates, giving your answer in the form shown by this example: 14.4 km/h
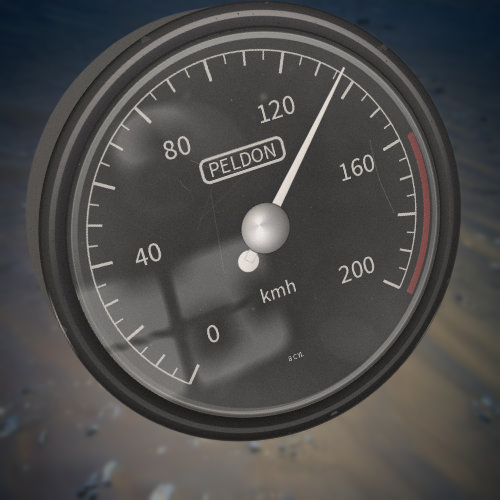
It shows 135 km/h
